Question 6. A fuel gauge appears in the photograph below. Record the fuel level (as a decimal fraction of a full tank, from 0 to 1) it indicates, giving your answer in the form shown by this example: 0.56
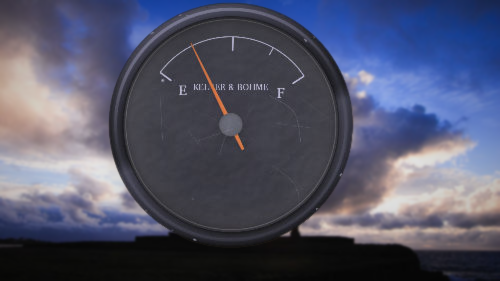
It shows 0.25
